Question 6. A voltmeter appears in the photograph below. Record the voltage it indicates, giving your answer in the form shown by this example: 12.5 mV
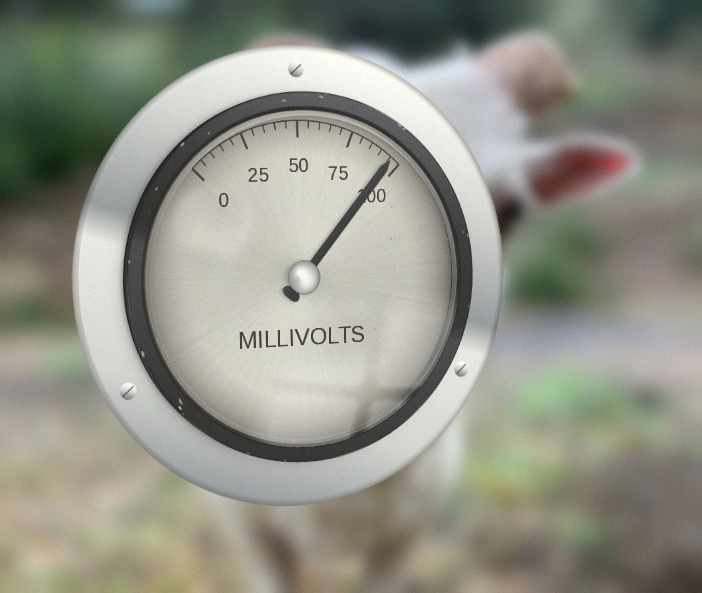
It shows 95 mV
